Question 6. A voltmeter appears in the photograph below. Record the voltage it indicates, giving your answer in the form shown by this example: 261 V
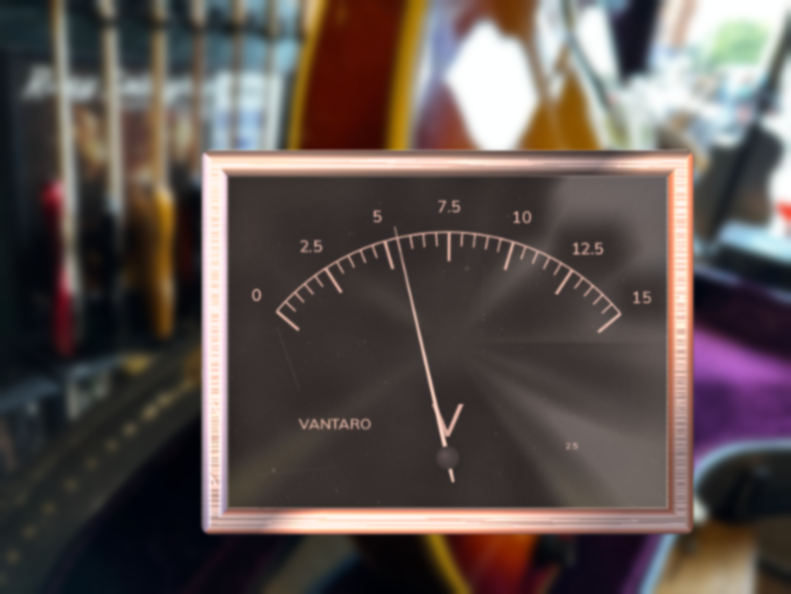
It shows 5.5 V
